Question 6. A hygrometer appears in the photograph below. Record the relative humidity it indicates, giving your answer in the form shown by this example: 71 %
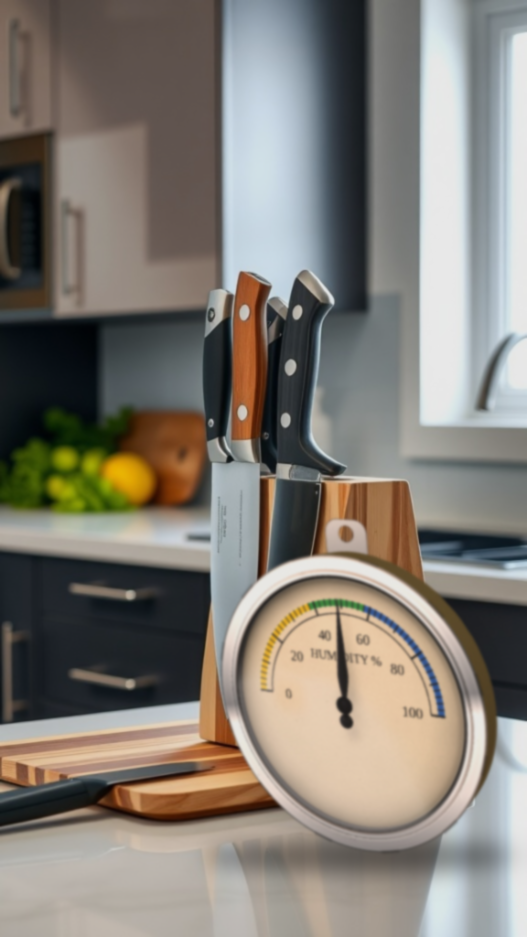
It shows 50 %
